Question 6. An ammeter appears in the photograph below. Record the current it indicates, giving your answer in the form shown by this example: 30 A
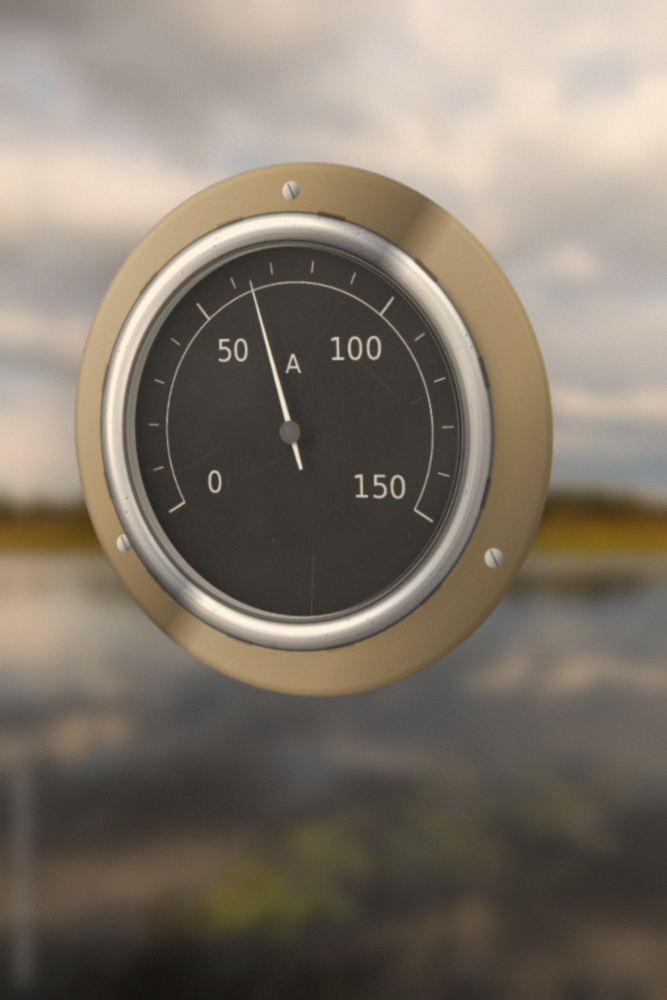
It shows 65 A
